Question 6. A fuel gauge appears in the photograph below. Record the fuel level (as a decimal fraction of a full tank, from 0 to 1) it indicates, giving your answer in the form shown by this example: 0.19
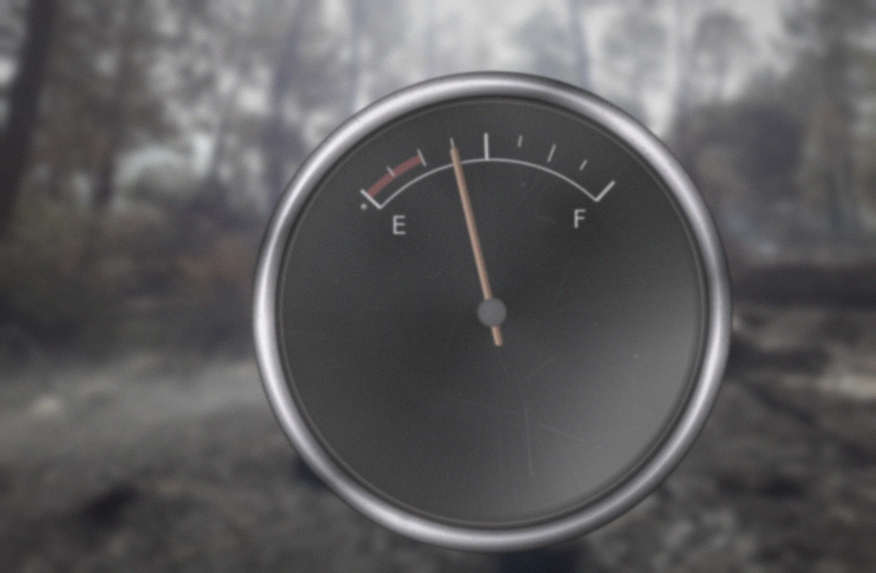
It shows 0.375
